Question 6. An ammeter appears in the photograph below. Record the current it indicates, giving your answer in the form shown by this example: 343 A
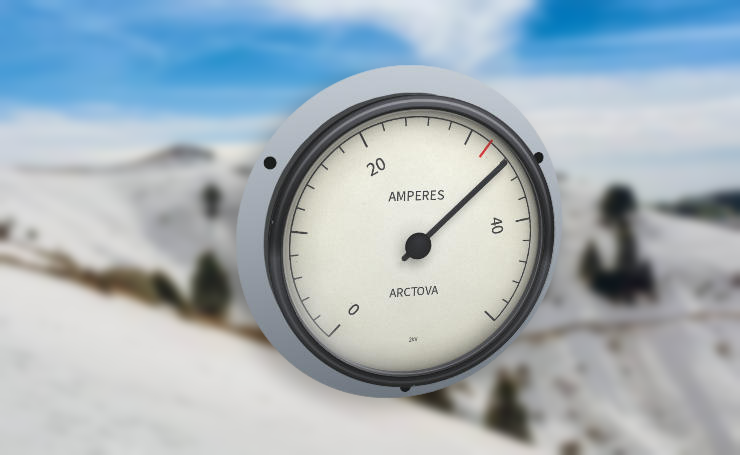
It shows 34 A
